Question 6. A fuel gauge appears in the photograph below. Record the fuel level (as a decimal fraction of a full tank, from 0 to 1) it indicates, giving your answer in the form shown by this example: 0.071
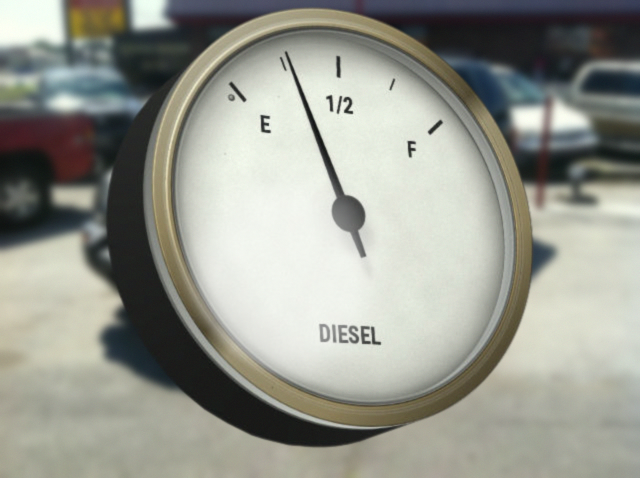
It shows 0.25
